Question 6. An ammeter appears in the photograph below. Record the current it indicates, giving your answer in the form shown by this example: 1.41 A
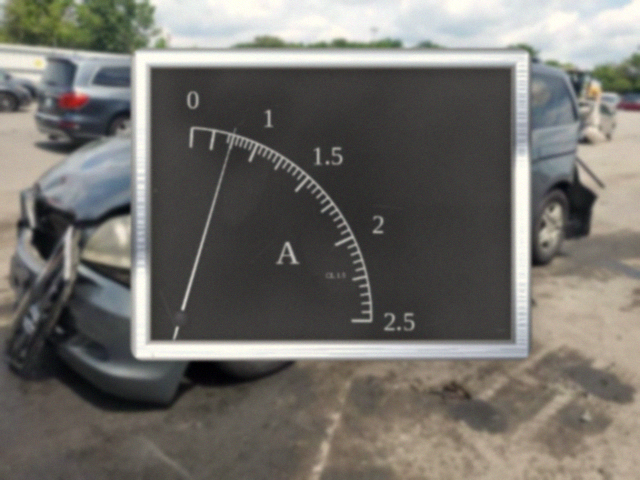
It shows 0.75 A
